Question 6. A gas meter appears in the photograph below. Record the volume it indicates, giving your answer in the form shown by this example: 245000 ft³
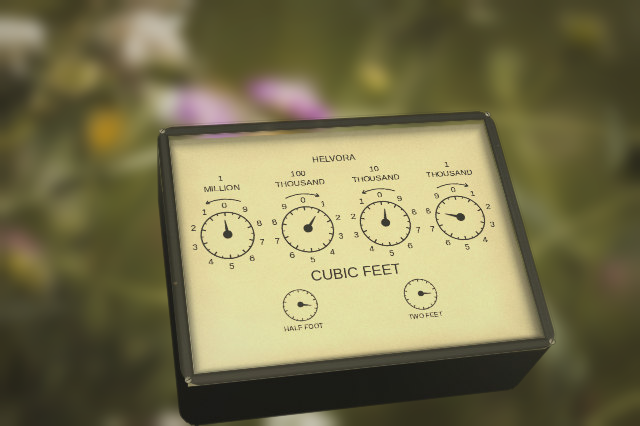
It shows 9800 ft³
